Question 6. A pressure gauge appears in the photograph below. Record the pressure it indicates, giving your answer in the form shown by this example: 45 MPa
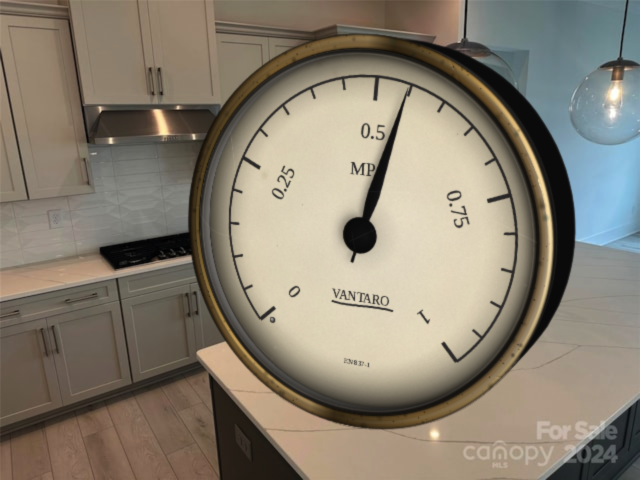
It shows 0.55 MPa
